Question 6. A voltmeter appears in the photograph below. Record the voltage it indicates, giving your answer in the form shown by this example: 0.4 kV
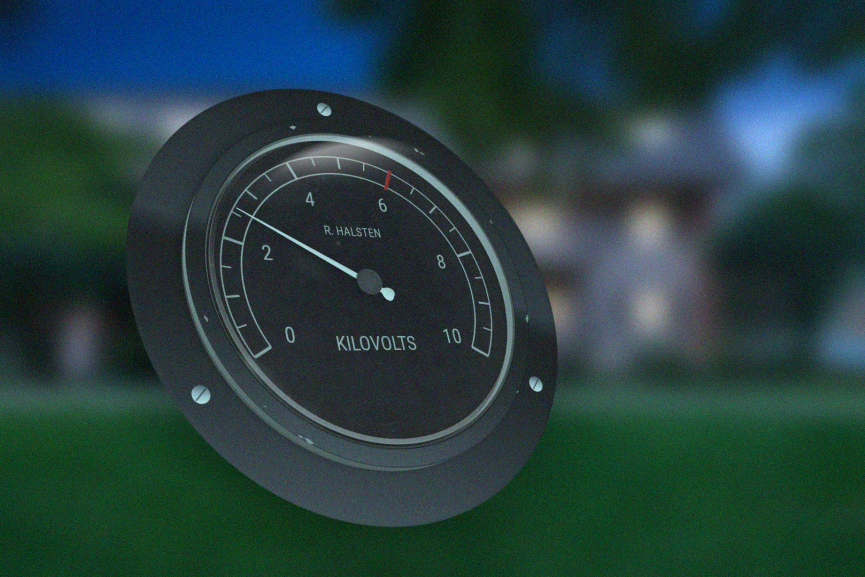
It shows 2.5 kV
